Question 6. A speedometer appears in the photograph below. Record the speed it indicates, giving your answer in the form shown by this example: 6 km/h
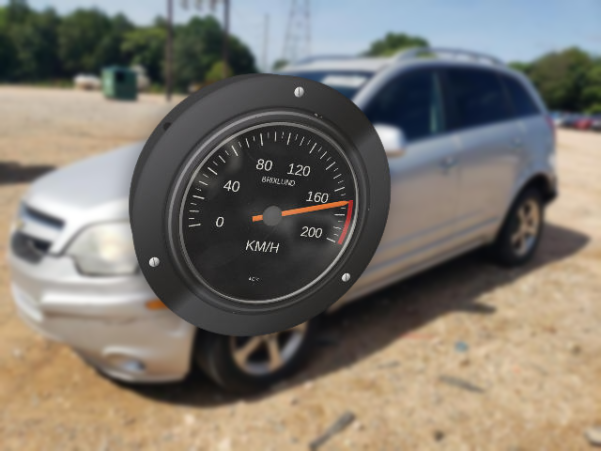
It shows 170 km/h
